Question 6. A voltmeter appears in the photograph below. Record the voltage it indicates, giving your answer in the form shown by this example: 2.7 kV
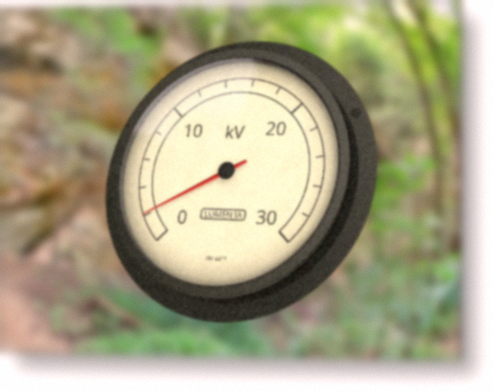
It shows 2 kV
